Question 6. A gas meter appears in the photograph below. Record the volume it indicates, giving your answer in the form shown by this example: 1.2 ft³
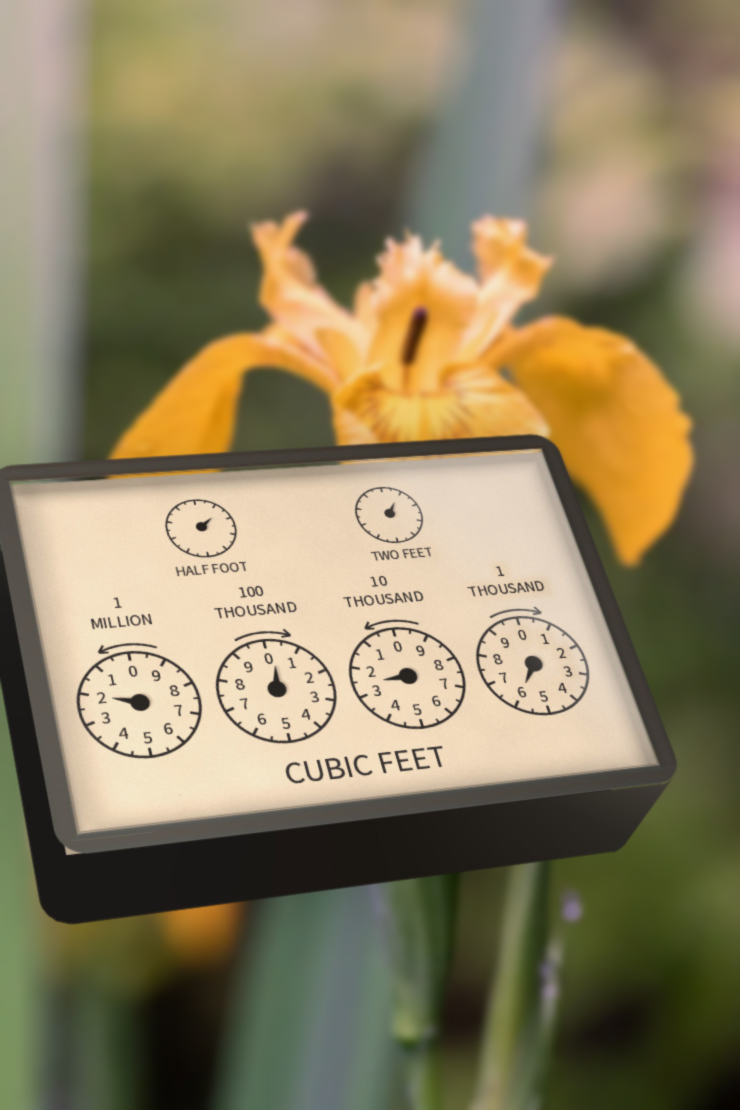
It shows 202600 ft³
